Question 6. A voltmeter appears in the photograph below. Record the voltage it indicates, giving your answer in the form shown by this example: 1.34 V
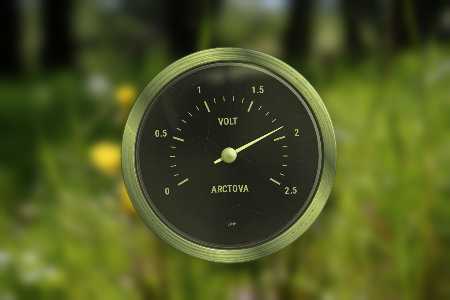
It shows 1.9 V
